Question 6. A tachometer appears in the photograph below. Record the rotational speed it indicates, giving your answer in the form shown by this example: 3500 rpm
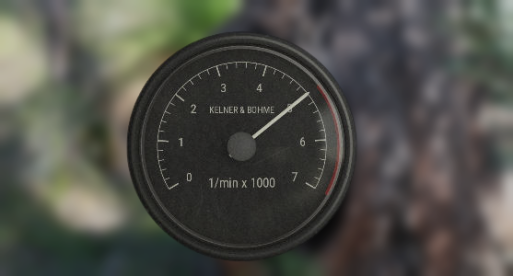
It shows 5000 rpm
